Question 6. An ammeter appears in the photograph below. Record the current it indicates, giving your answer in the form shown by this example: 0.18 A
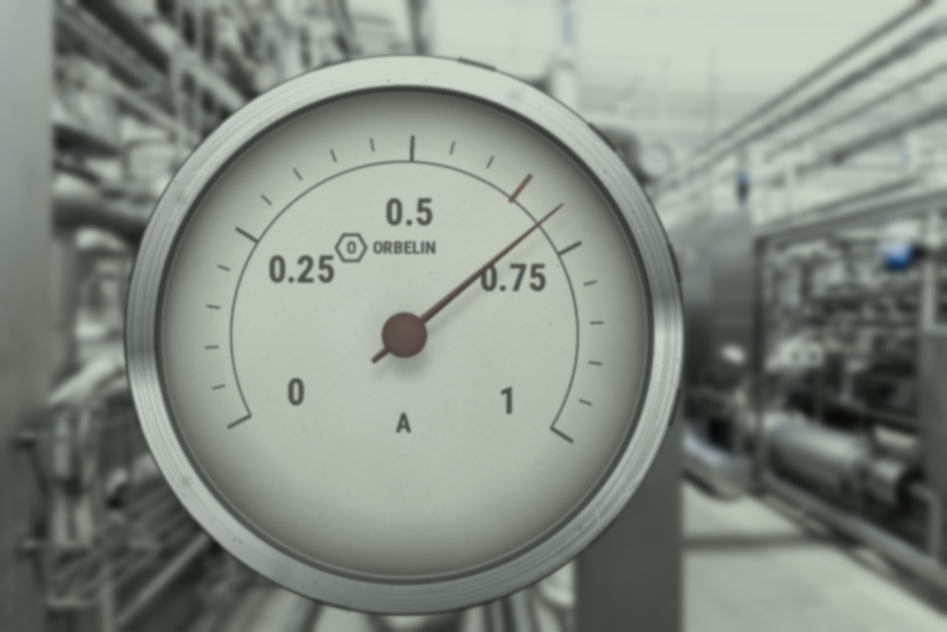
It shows 0.7 A
